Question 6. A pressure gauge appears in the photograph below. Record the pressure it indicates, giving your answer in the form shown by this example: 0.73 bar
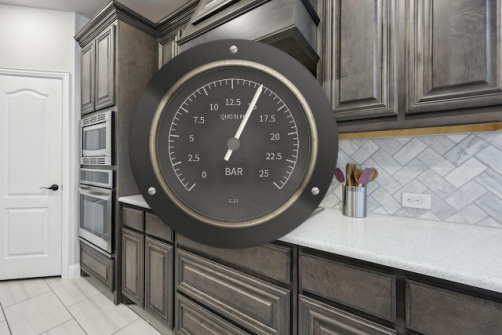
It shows 15 bar
